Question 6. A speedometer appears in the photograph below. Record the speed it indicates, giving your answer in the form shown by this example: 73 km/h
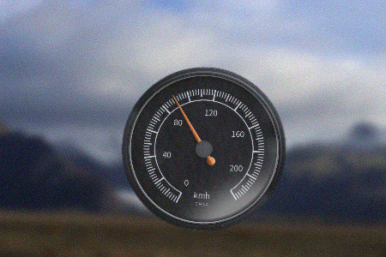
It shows 90 km/h
